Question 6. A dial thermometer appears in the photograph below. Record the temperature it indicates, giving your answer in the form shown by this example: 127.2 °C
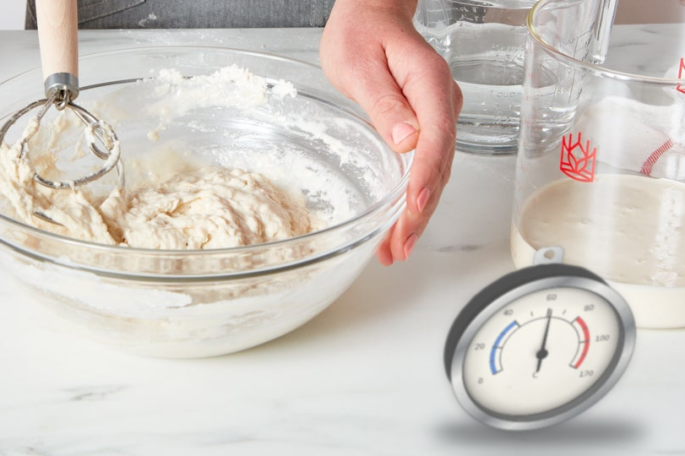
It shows 60 °C
